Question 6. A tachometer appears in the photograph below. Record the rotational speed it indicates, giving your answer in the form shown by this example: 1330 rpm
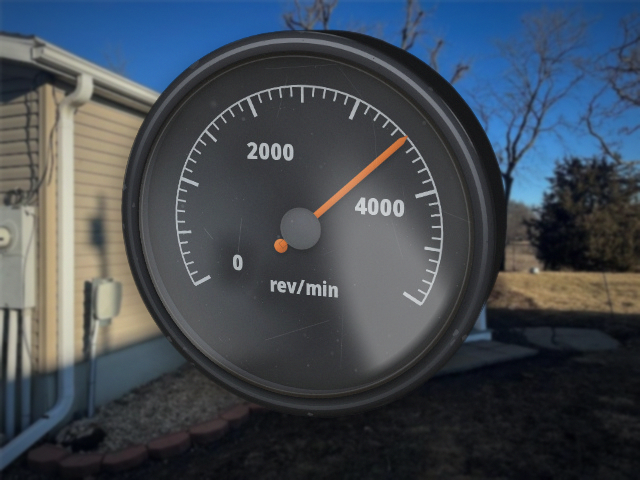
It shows 3500 rpm
